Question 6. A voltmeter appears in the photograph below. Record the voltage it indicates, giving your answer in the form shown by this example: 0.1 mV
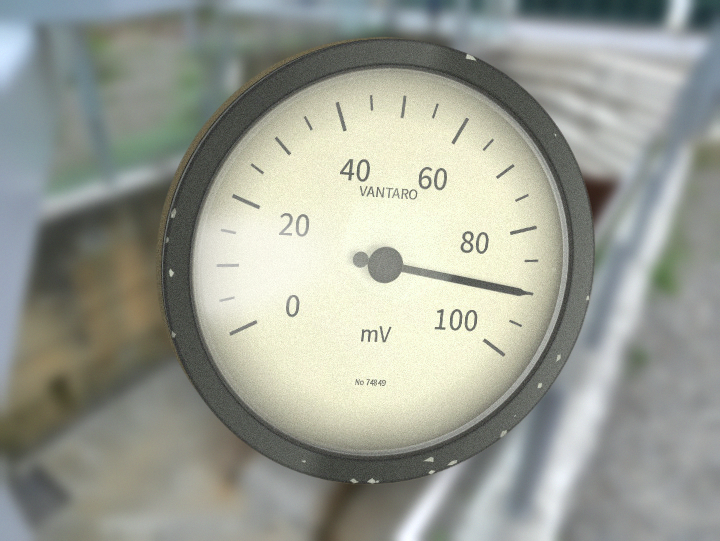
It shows 90 mV
